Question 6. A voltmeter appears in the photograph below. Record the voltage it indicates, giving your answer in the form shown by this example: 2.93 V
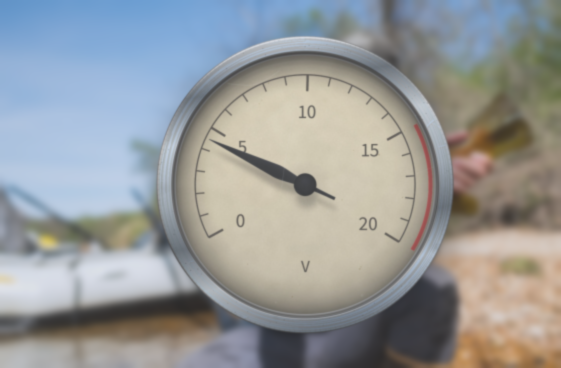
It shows 4.5 V
